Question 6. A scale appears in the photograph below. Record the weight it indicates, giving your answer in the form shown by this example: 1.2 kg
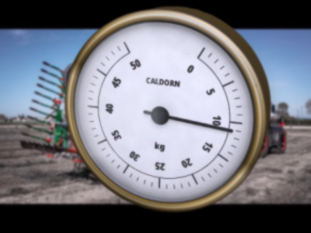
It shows 11 kg
